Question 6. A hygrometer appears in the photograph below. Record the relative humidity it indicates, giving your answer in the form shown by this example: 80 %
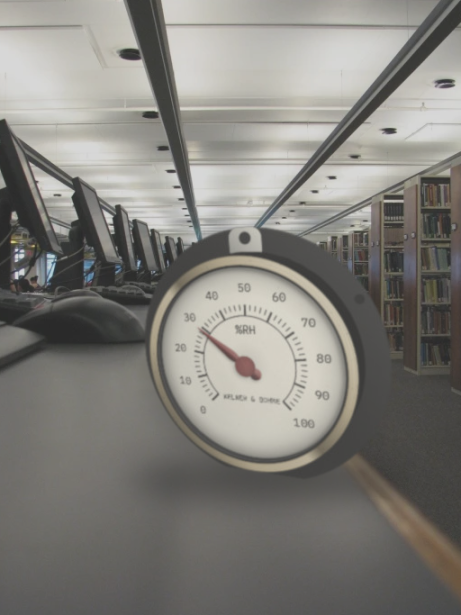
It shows 30 %
